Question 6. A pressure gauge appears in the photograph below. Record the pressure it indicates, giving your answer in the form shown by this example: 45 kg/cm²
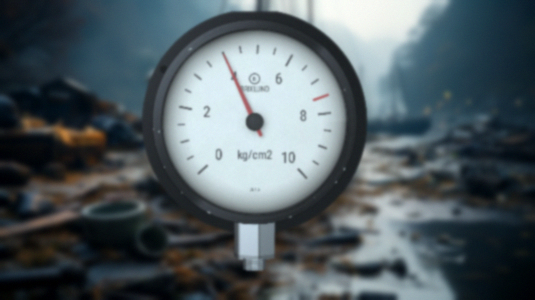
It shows 4 kg/cm²
